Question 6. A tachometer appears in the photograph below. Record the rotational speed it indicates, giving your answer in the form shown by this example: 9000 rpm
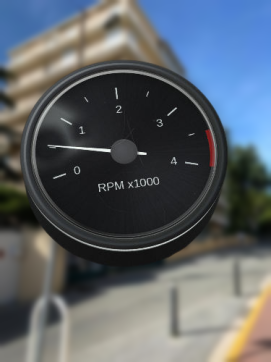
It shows 500 rpm
